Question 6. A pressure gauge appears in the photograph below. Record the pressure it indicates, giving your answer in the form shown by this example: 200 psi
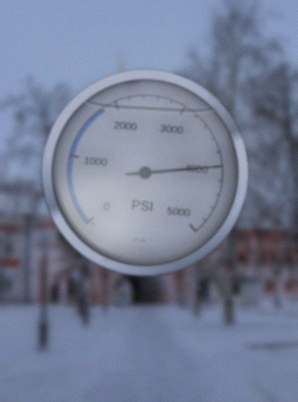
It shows 4000 psi
